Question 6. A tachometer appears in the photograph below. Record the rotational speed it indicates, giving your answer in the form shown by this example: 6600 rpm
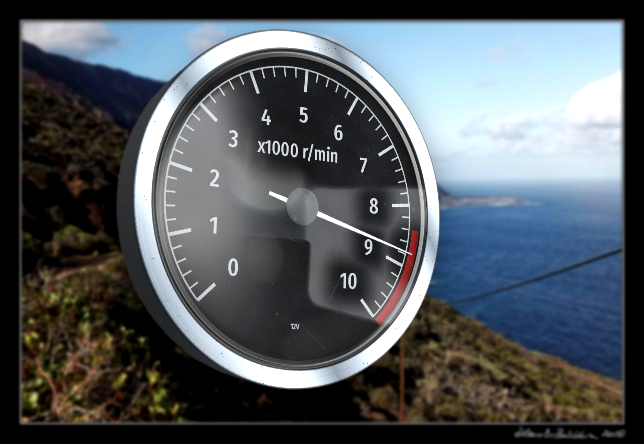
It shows 8800 rpm
